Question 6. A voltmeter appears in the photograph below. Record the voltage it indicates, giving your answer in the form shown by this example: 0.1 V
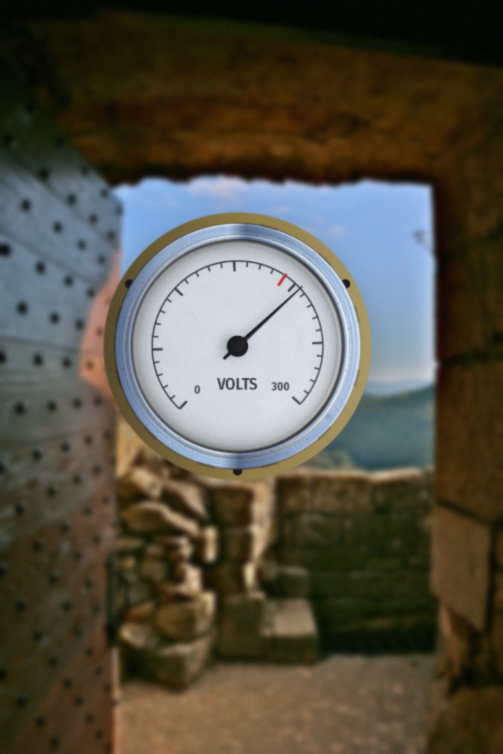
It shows 205 V
